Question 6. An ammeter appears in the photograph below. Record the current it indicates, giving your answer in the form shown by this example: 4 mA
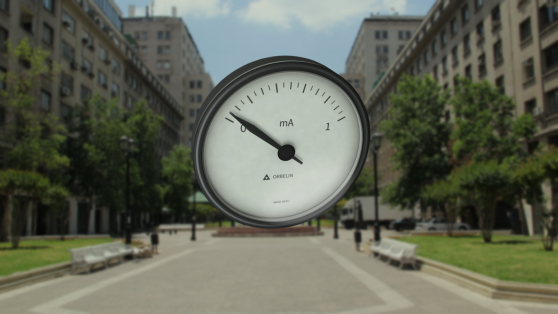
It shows 0.05 mA
